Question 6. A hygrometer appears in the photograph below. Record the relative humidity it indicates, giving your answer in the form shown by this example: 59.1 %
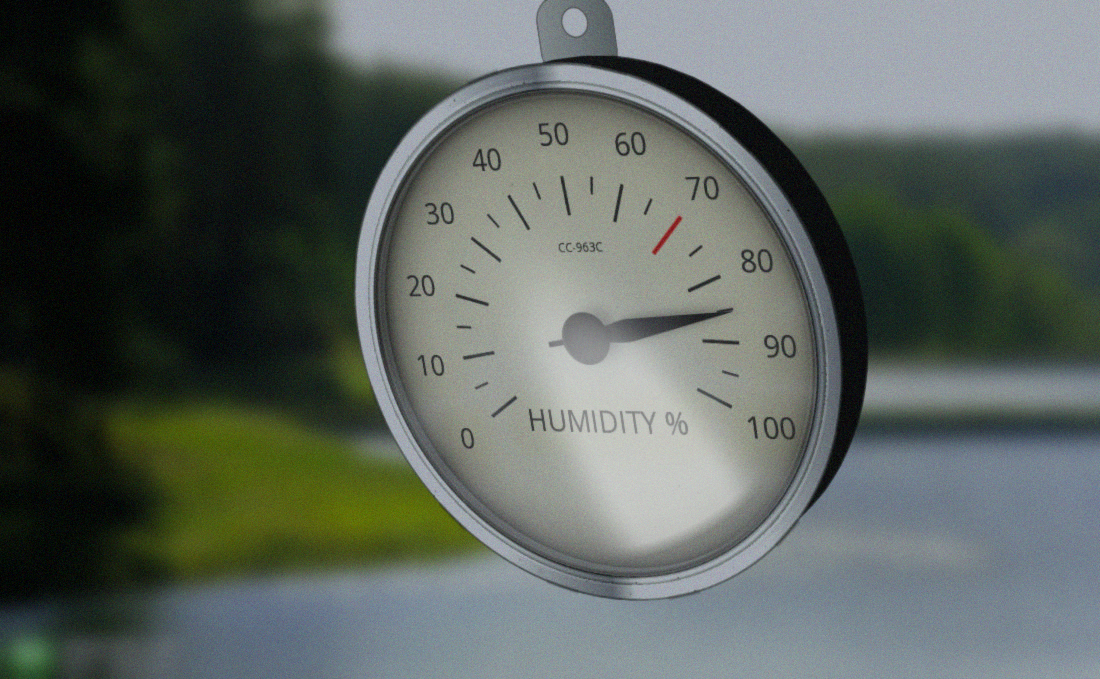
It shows 85 %
